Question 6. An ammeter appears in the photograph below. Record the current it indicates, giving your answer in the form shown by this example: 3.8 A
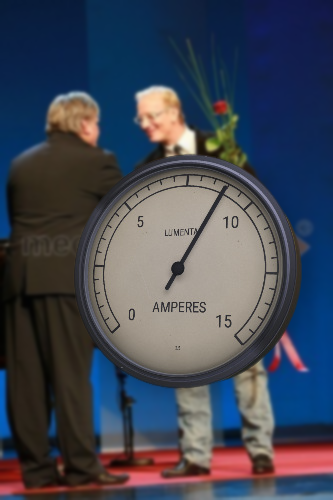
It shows 9 A
